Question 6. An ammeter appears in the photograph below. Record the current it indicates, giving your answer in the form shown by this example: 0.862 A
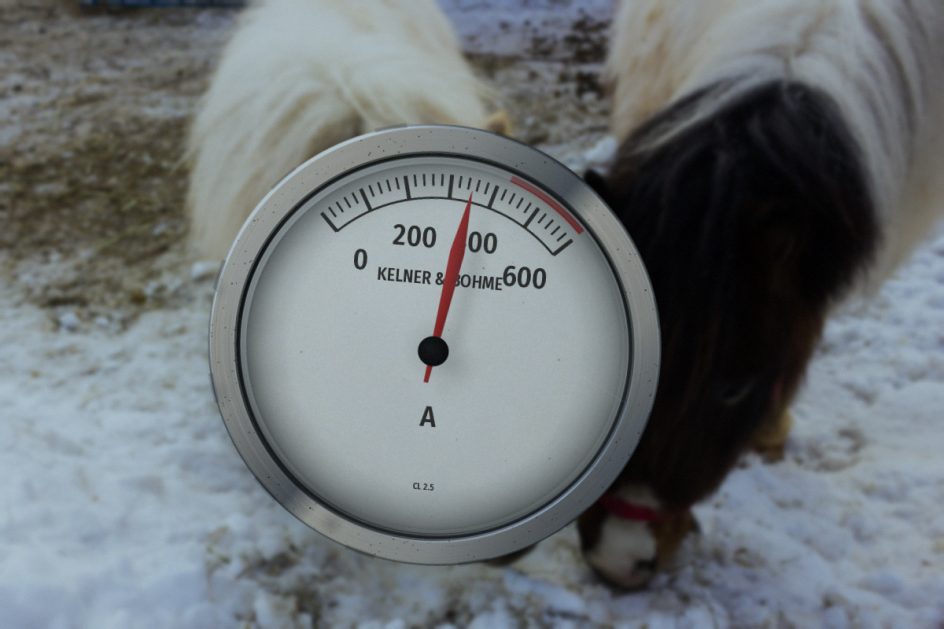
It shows 350 A
